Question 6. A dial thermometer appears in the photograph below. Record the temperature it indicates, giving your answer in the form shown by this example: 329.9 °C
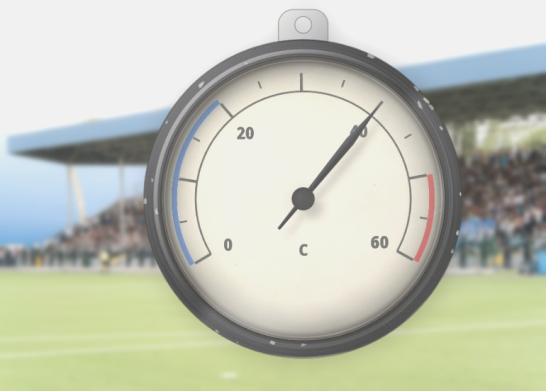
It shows 40 °C
